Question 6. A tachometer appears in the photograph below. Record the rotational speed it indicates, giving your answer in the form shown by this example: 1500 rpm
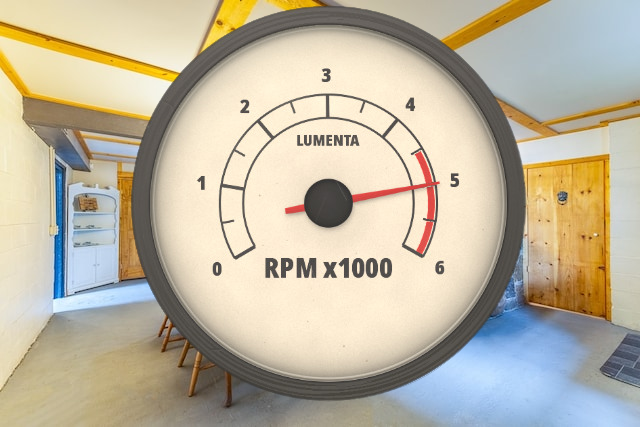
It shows 5000 rpm
